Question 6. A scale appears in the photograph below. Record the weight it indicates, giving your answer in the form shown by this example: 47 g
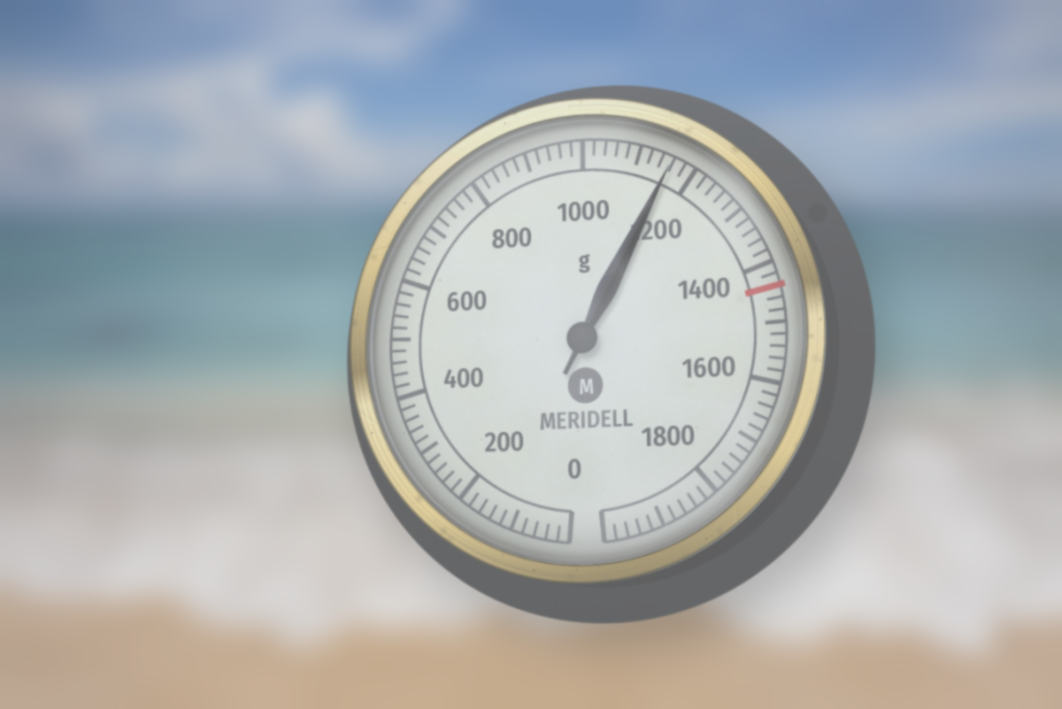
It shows 1160 g
